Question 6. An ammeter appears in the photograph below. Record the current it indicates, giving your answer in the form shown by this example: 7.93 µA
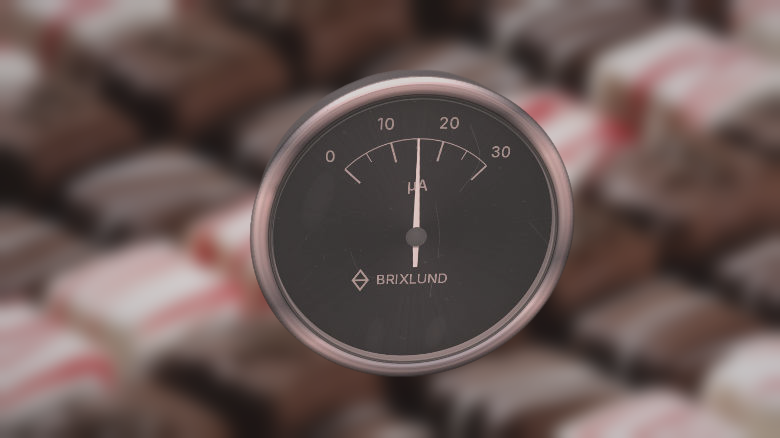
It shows 15 µA
